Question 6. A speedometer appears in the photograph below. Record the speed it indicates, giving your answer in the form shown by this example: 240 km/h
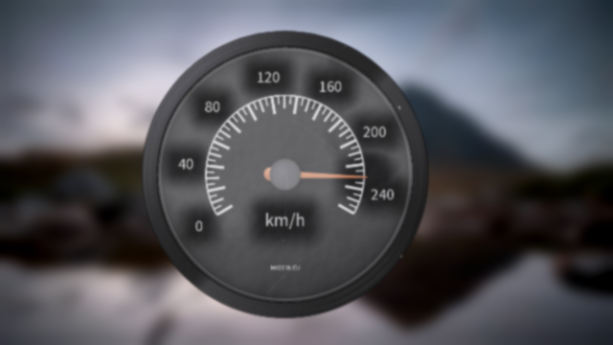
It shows 230 km/h
